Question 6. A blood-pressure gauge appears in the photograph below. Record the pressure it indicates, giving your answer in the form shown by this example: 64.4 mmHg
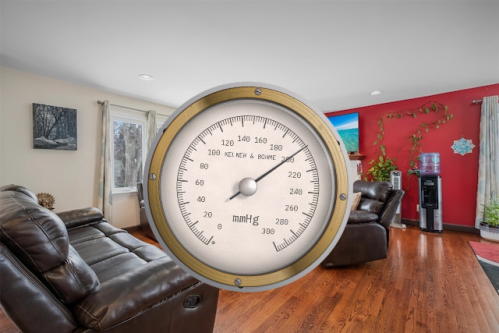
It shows 200 mmHg
